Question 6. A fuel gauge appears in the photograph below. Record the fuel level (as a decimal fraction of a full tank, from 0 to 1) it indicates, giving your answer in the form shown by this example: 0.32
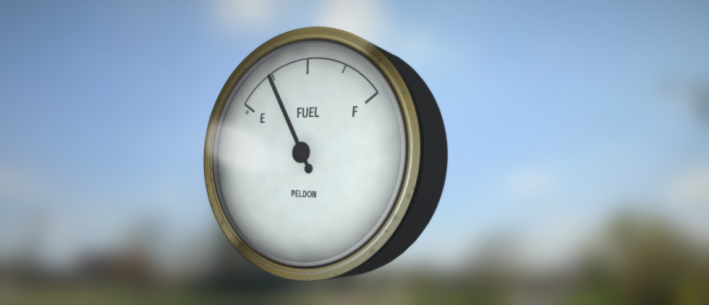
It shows 0.25
